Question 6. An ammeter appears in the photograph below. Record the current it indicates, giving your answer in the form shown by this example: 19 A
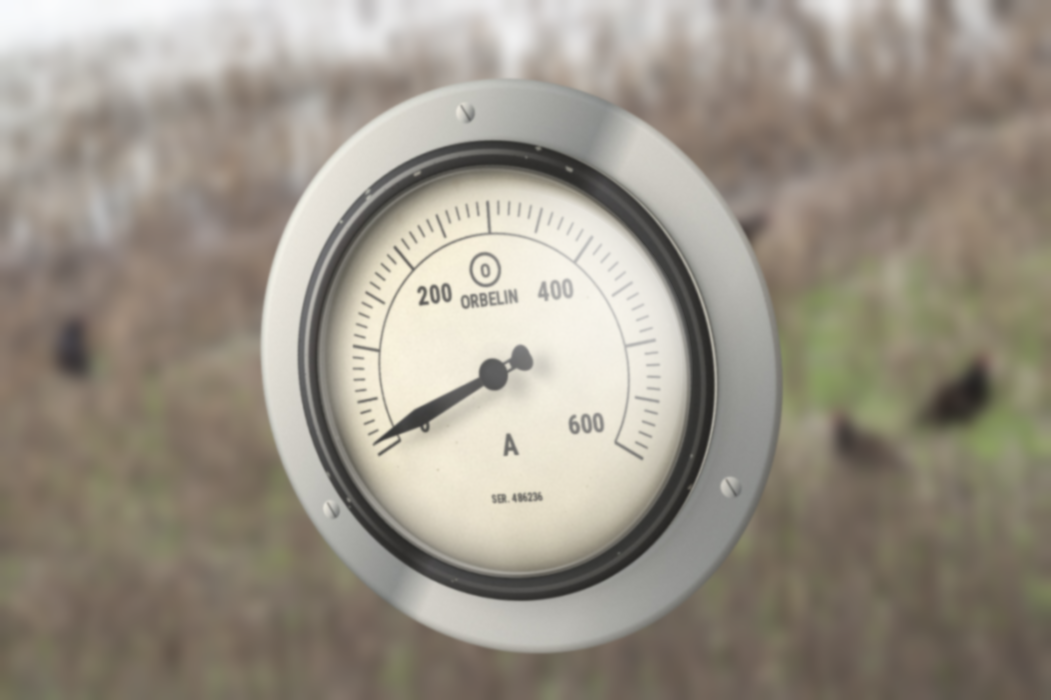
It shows 10 A
